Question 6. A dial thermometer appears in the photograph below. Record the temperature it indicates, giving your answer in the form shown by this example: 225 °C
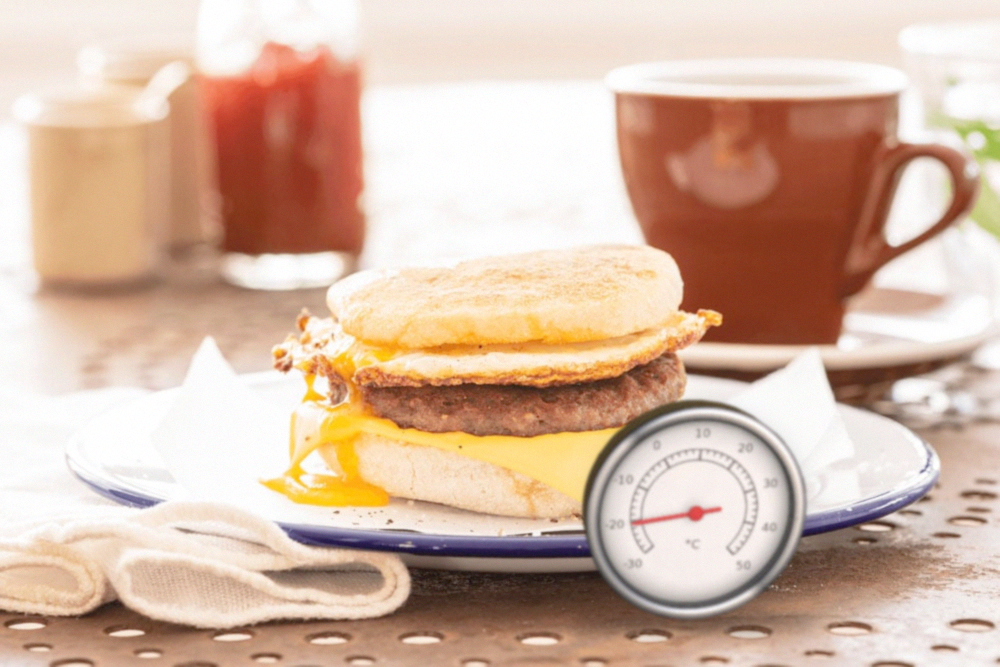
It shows -20 °C
